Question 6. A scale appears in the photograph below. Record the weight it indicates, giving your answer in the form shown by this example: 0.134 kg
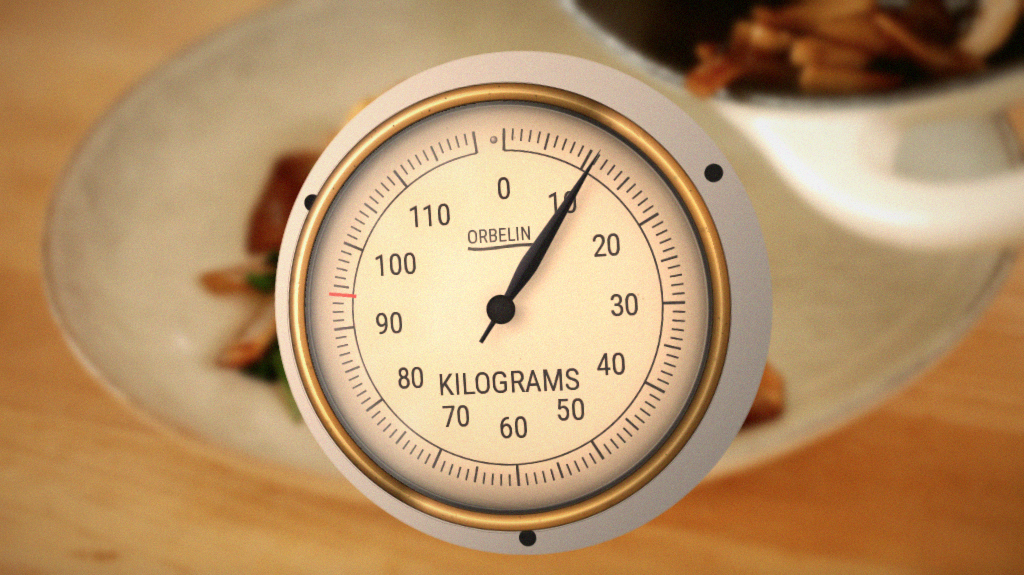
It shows 11 kg
